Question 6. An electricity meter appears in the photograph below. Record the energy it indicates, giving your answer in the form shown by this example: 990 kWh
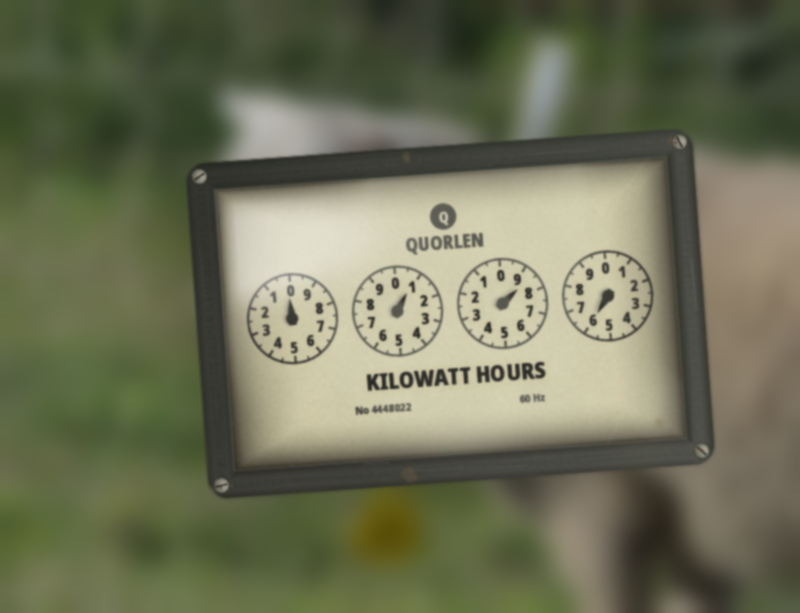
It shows 86 kWh
